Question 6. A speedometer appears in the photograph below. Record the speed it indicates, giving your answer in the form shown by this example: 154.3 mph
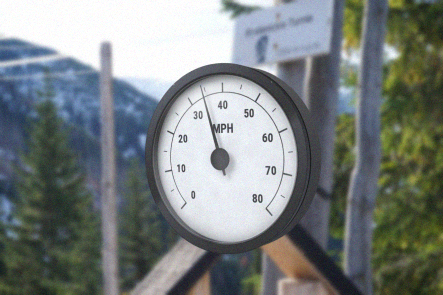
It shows 35 mph
